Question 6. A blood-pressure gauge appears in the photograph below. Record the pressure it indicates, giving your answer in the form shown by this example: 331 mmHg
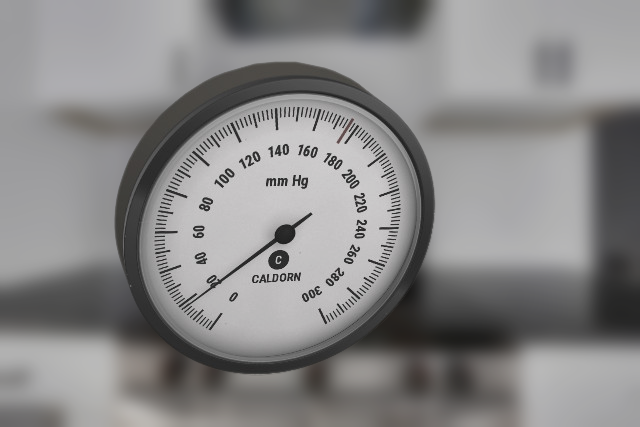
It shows 20 mmHg
